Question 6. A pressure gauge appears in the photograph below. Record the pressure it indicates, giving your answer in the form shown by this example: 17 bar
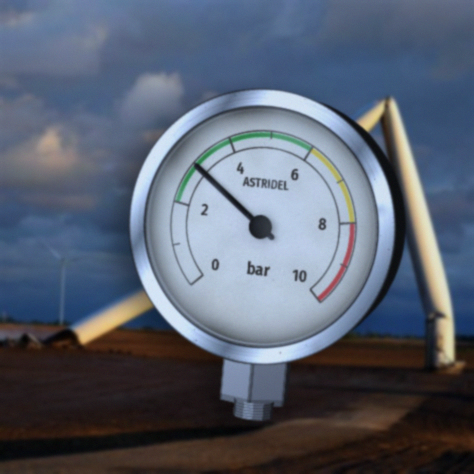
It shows 3 bar
